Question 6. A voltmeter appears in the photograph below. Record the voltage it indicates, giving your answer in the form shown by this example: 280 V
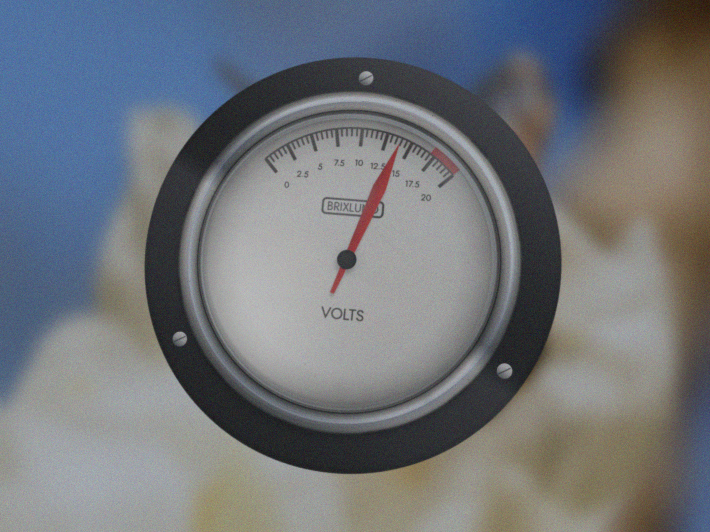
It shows 14 V
